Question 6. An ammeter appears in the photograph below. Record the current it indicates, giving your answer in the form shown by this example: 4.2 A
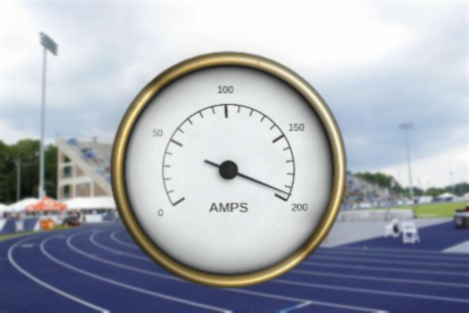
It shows 195 A
